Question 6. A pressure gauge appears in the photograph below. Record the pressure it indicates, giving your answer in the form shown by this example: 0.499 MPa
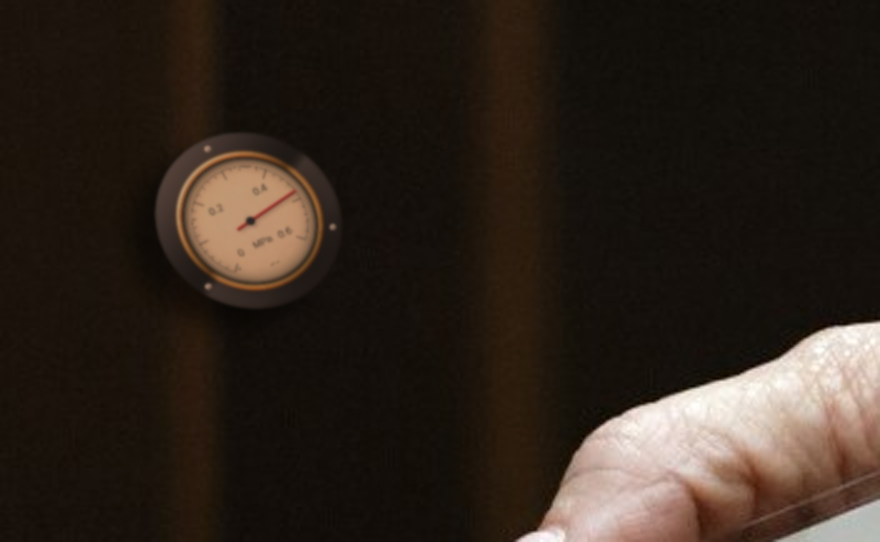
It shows 0.48 MPa
